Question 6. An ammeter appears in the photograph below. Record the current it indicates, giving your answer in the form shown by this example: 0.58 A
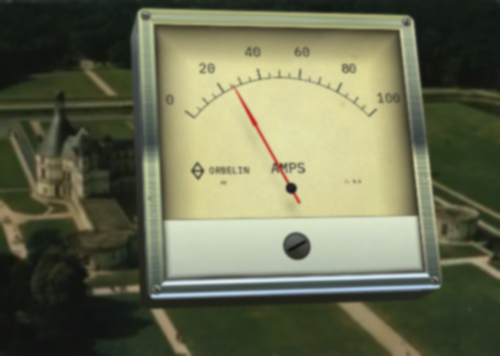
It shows 25 A
